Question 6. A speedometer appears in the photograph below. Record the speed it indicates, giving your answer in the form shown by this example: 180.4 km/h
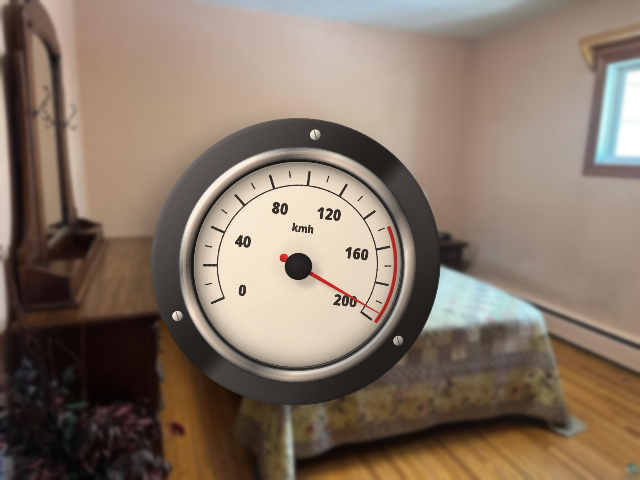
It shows 195 km/h
